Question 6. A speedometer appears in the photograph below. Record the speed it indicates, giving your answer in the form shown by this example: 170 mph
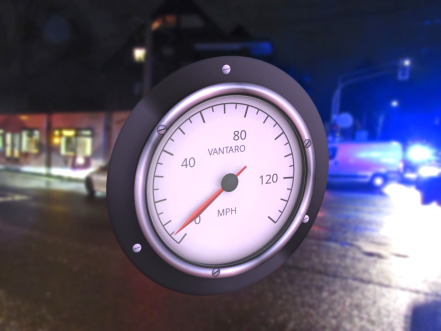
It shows 5 mph
